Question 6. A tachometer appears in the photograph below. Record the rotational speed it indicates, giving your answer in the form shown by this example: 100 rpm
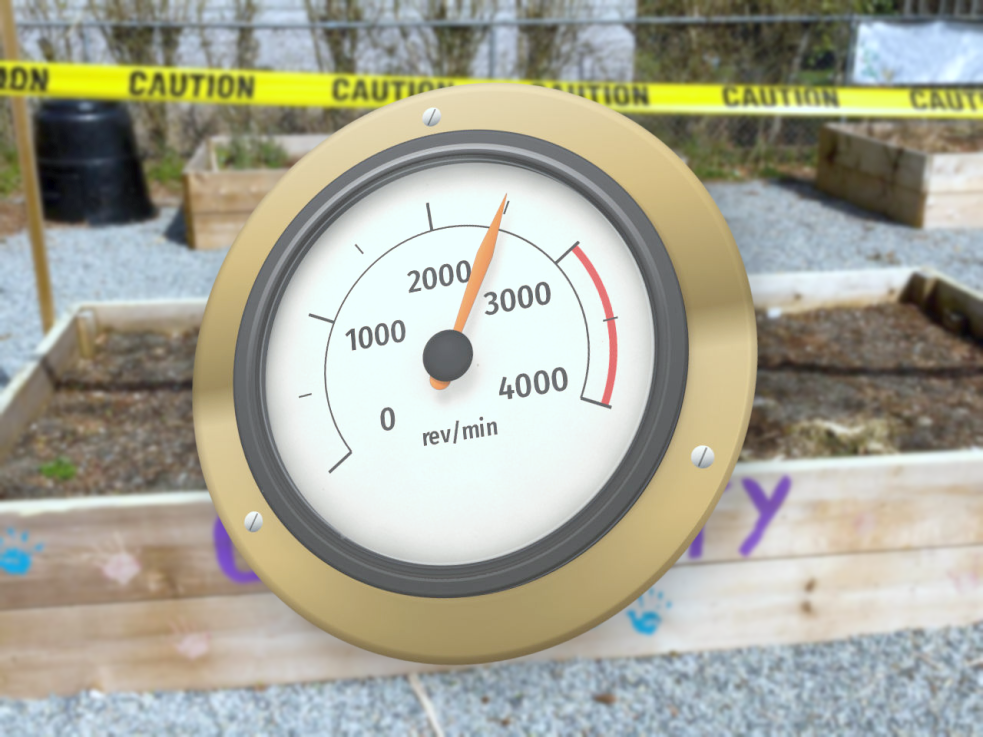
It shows 2500 rpm
